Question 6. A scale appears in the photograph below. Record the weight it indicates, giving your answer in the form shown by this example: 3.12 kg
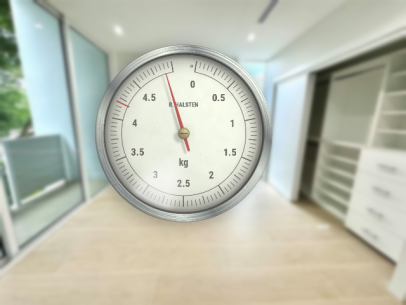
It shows 4.9 kg
